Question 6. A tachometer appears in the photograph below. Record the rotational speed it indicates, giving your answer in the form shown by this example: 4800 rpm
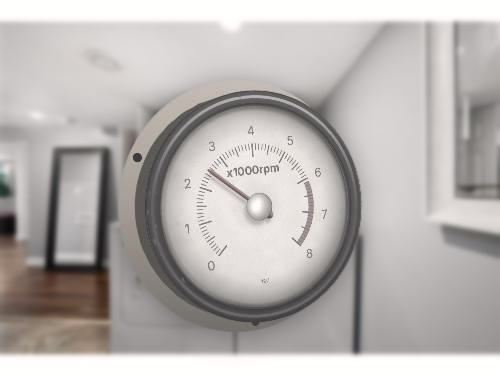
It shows 2500 rpm
